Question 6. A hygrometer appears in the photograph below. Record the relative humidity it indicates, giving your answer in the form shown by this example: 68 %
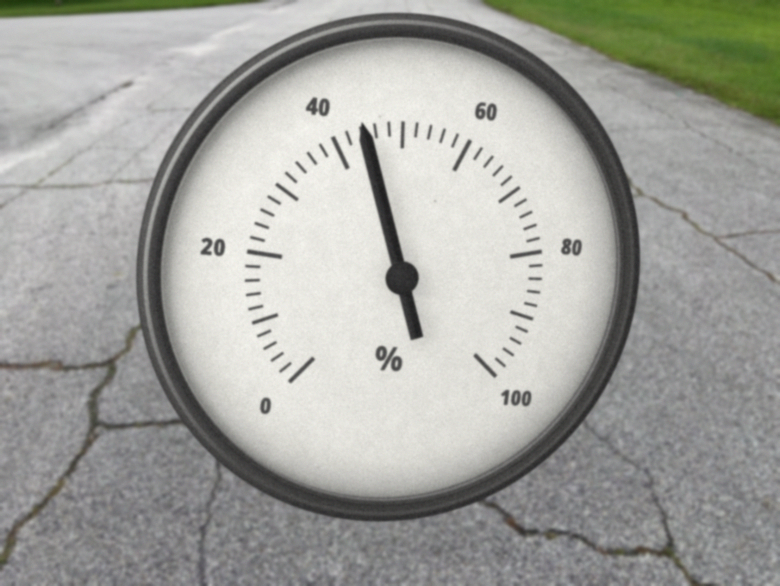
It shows 44 %
